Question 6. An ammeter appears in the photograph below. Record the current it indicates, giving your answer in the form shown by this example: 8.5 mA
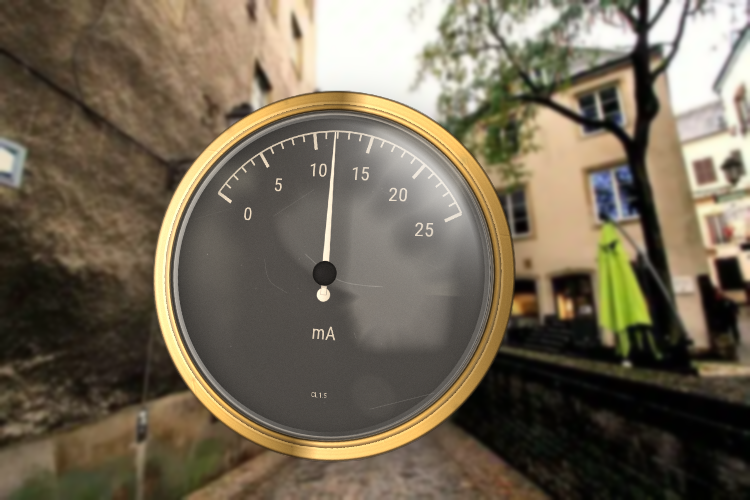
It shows 12 mA
